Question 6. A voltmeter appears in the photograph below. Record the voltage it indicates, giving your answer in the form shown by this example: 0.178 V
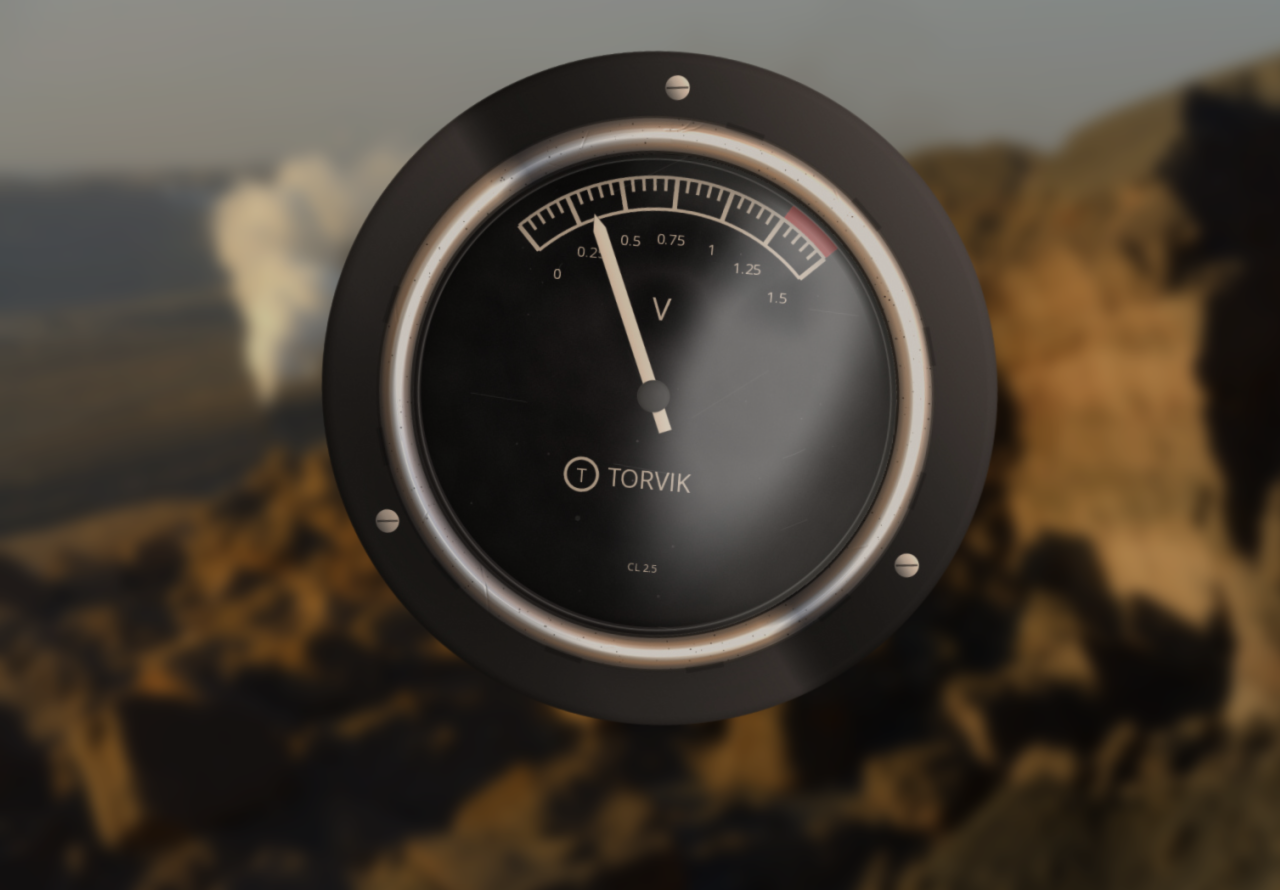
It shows 0.35 V
